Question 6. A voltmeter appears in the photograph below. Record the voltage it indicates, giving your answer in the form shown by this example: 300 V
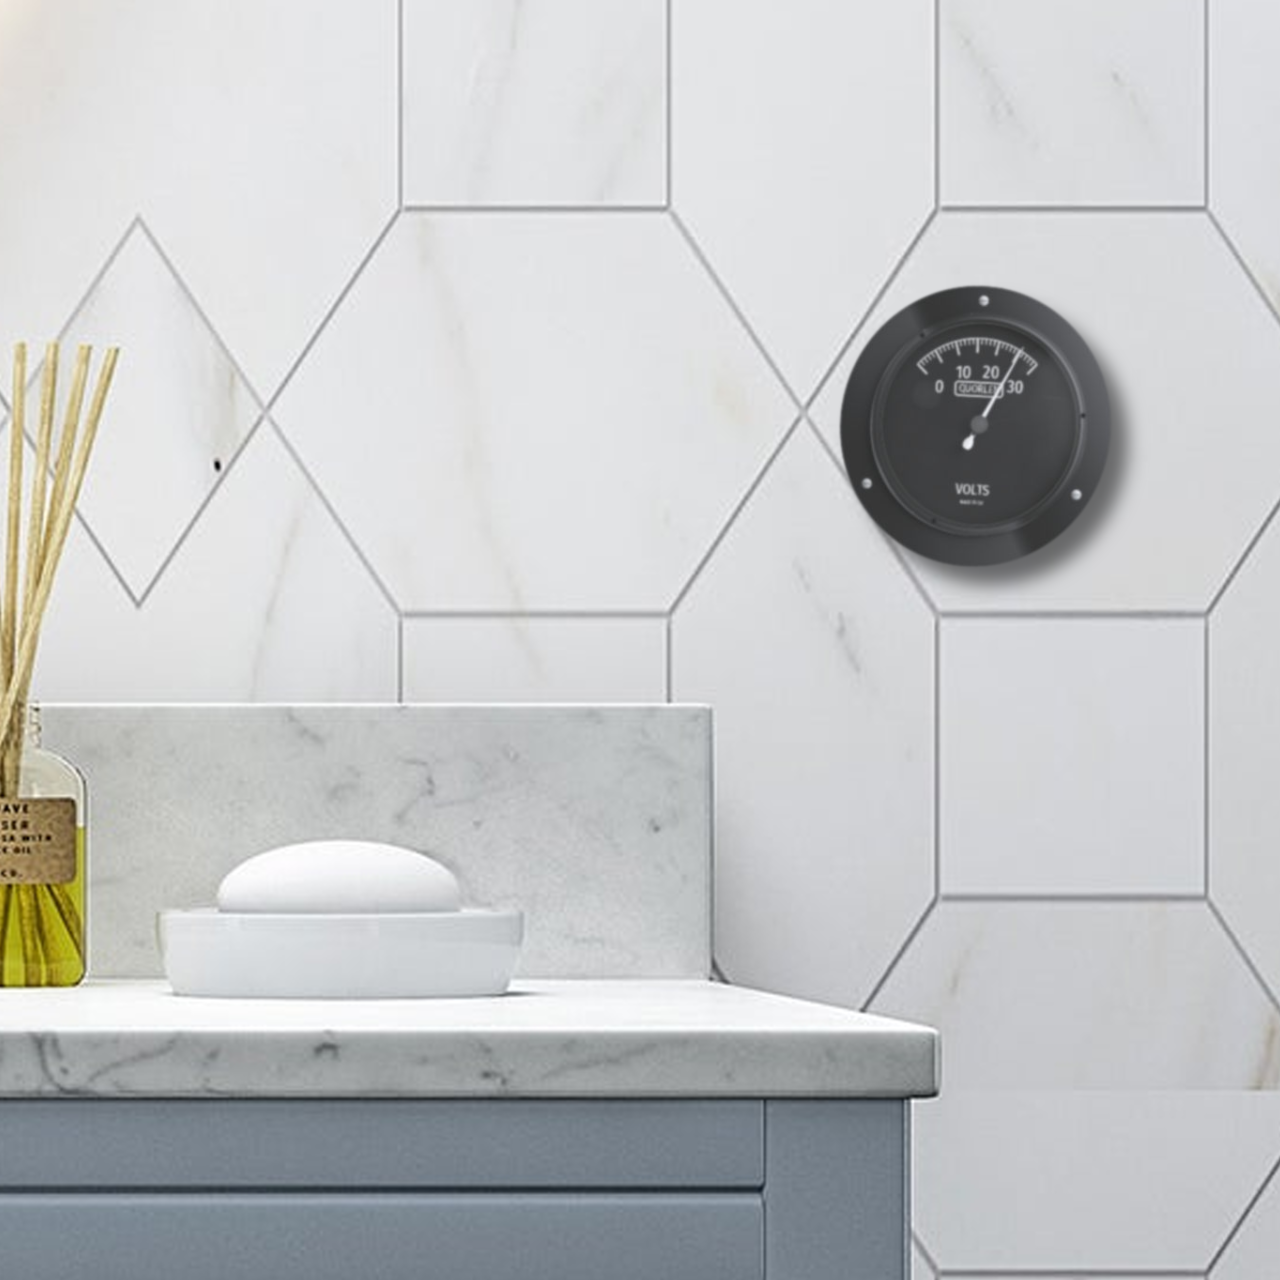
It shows 25 V
